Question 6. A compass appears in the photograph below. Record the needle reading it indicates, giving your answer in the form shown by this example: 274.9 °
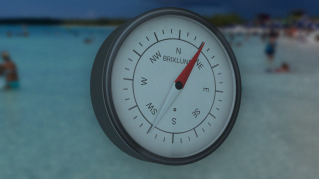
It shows 30 °
